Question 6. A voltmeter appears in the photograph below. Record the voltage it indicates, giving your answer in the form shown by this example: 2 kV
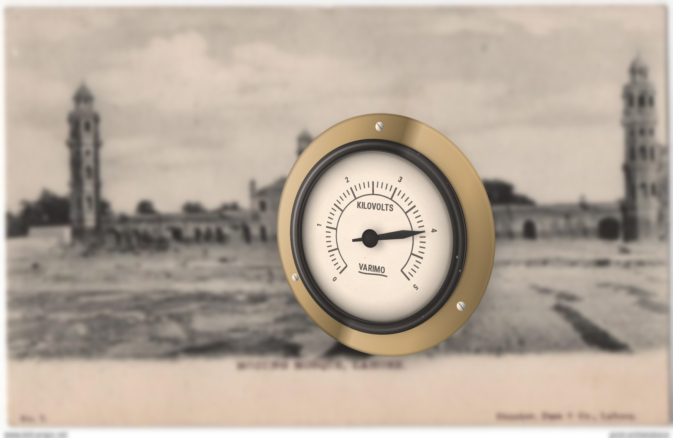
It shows 4 kV
